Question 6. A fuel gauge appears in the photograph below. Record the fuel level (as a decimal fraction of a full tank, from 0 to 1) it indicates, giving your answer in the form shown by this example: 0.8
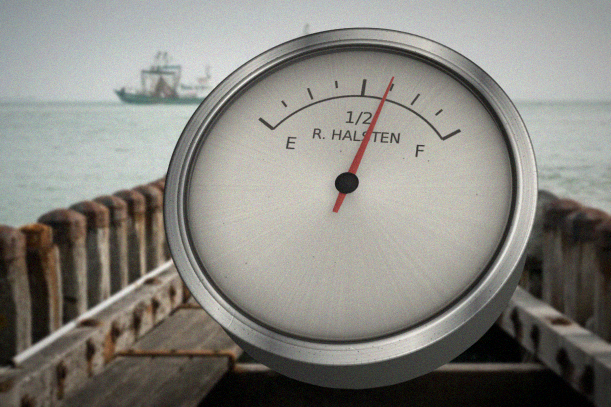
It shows 0.625
